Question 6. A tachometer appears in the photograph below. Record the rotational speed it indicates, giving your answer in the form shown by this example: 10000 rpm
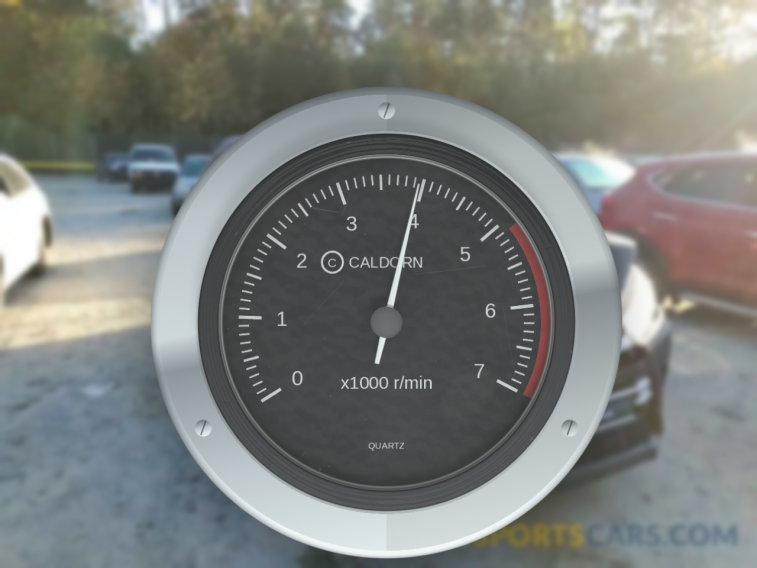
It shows 3950 rpm
